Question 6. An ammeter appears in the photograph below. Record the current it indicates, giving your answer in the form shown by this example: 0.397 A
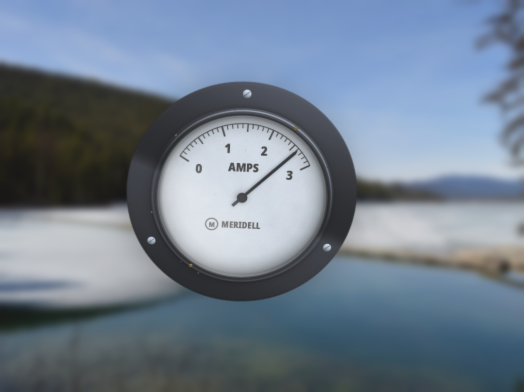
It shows 2.6 A
